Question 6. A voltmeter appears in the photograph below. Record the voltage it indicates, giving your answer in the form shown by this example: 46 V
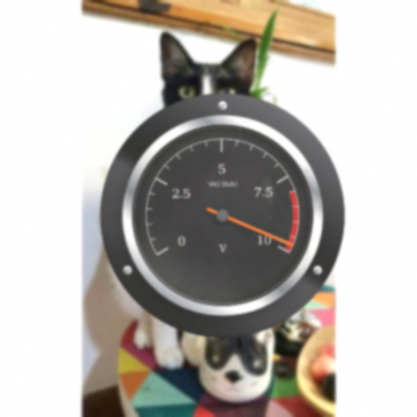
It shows 9.75 V
